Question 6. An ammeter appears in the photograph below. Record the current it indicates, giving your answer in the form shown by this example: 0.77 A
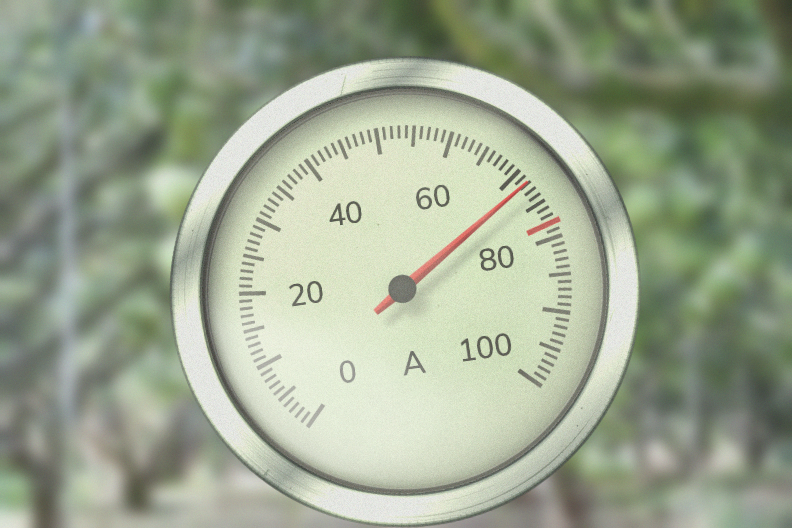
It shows 72 A
